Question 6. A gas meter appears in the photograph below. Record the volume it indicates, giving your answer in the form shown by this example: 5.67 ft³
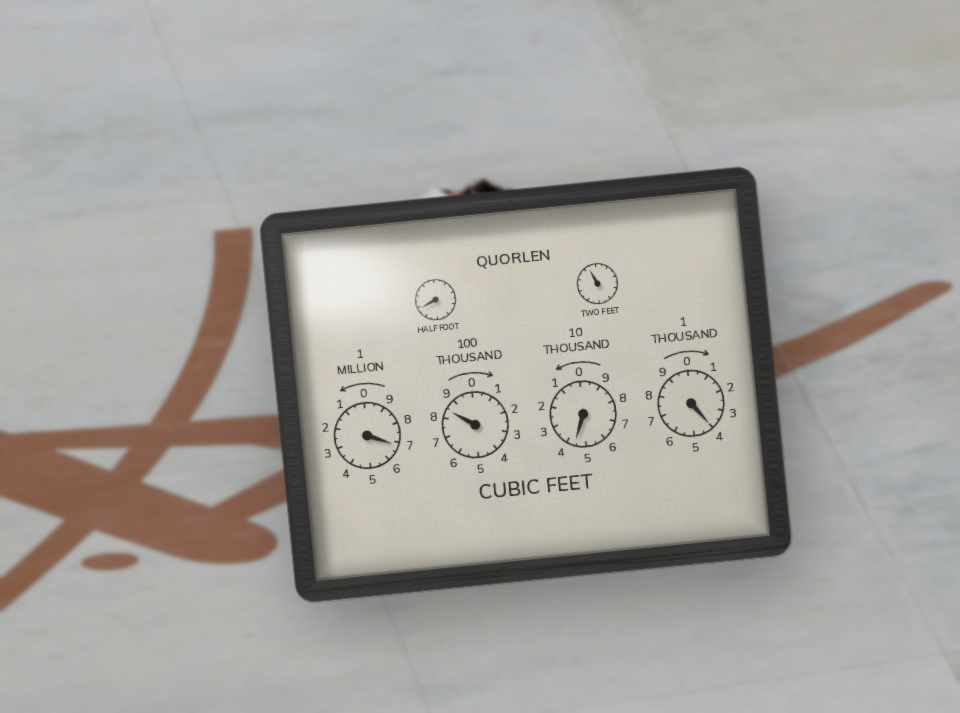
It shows 684400 ft³
